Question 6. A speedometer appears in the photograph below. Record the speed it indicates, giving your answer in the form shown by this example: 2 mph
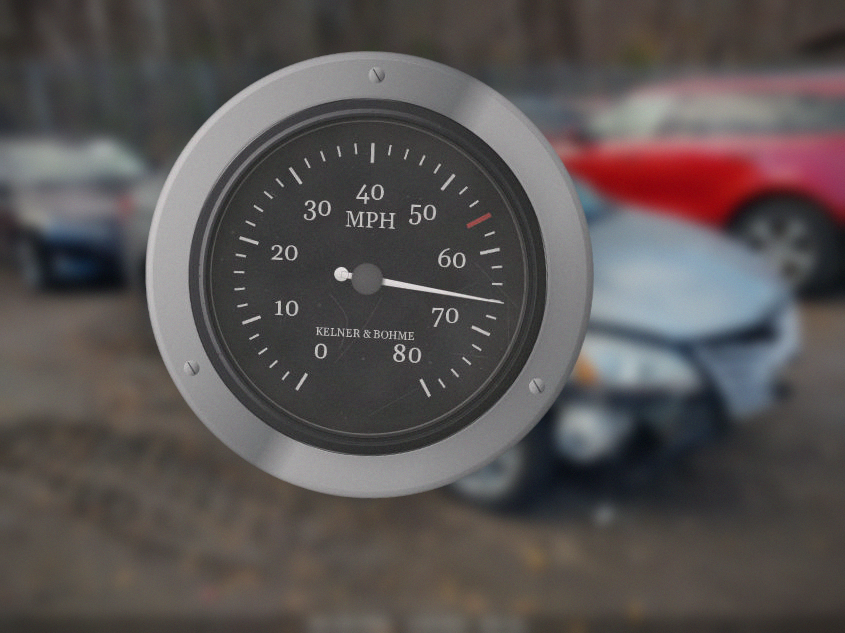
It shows 66 mph
